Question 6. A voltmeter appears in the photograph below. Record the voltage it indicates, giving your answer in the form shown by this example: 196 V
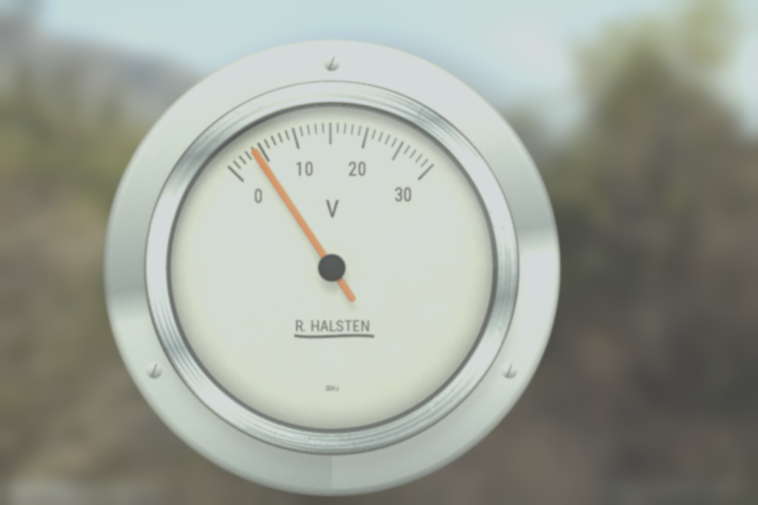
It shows 4 V
